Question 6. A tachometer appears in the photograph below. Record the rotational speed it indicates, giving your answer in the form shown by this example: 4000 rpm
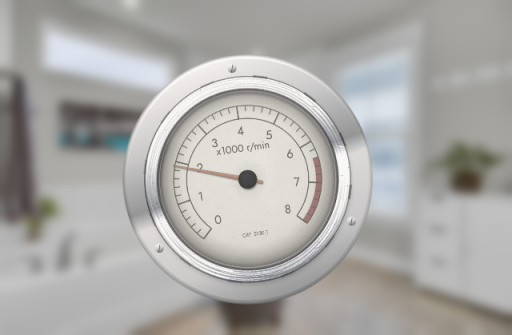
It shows 1900 rpm
